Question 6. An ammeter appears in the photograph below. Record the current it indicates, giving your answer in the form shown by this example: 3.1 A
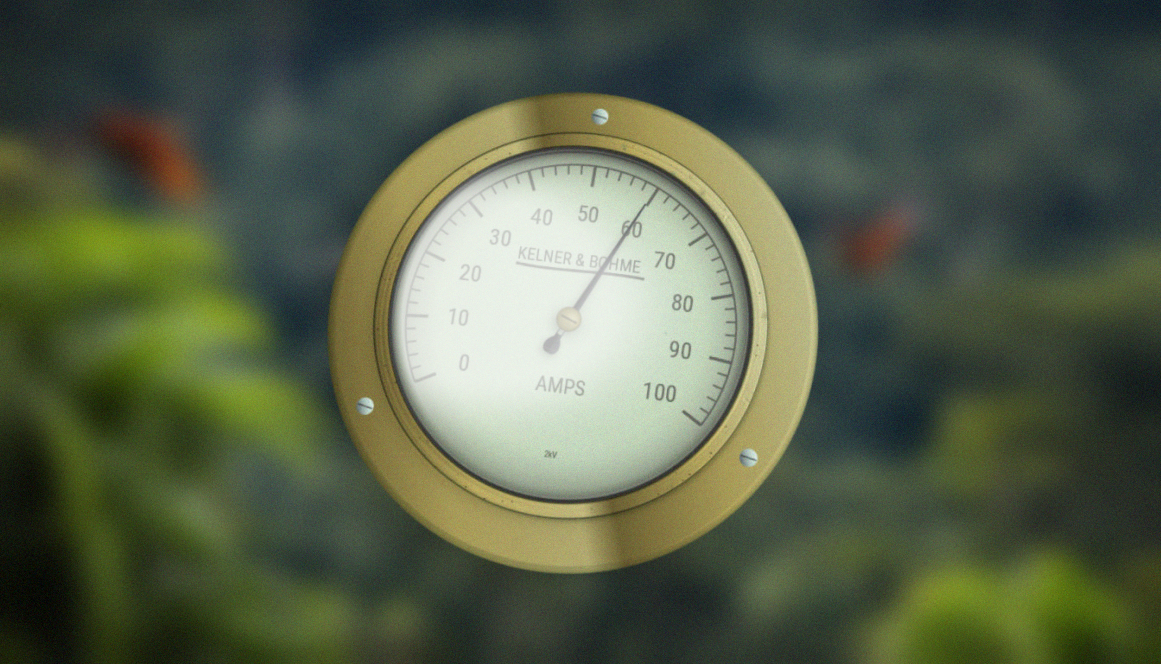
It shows 60 A
